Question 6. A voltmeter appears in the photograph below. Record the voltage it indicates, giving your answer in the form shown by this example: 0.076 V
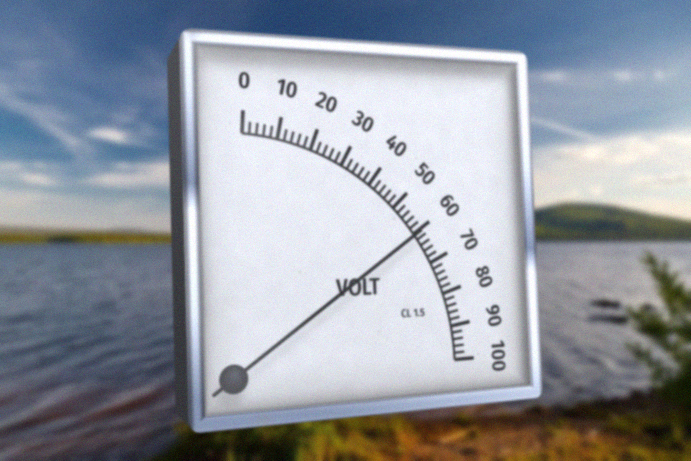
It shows 60 V
